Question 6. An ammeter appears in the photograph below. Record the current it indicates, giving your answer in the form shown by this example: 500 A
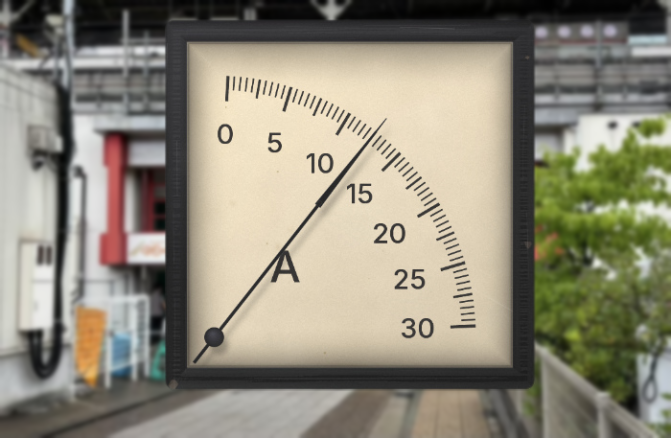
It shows 12.5 A
